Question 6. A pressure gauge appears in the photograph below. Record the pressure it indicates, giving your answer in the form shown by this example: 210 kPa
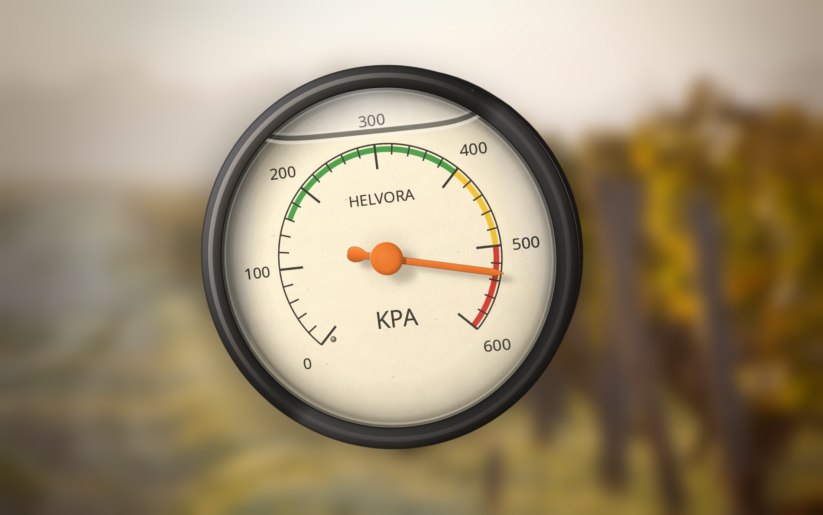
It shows 530 kPa
